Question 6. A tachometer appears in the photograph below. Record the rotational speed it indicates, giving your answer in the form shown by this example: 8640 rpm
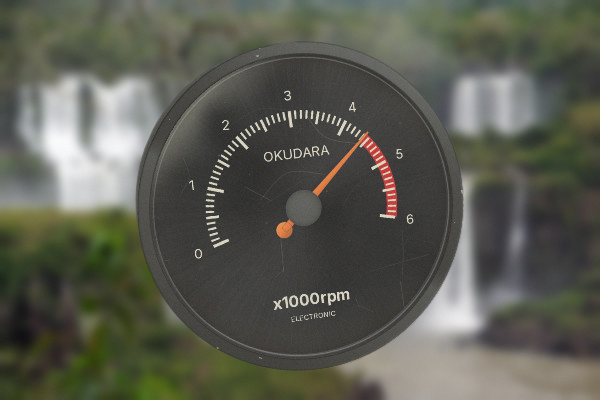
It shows 4400 rpm
